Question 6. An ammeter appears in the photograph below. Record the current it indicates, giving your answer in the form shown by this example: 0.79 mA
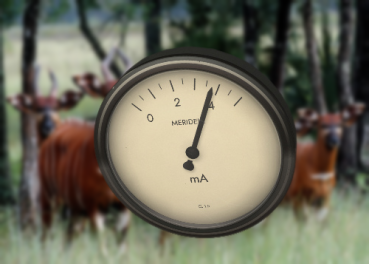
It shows 3.75 mA
